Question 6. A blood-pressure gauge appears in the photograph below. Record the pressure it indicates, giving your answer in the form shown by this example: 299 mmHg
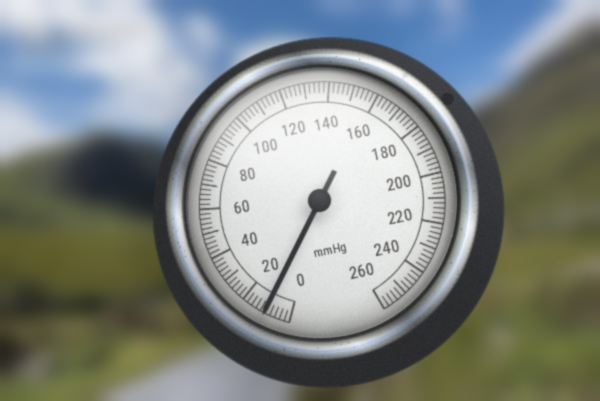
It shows 10 mmHg
